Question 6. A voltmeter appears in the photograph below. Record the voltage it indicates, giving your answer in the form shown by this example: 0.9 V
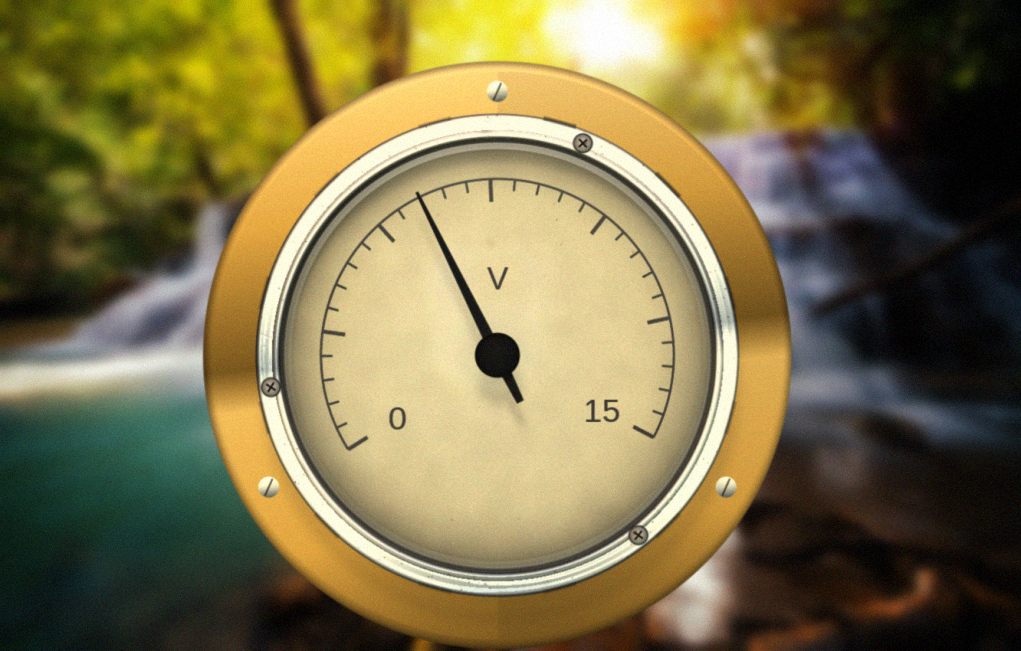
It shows 6 V
